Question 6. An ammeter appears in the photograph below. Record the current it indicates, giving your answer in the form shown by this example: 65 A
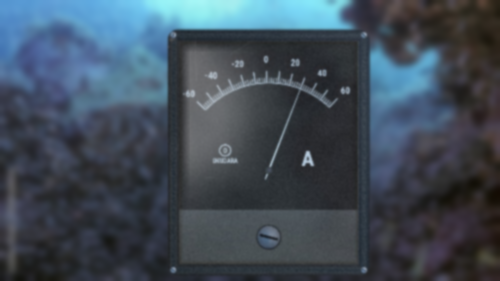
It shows 30 A
